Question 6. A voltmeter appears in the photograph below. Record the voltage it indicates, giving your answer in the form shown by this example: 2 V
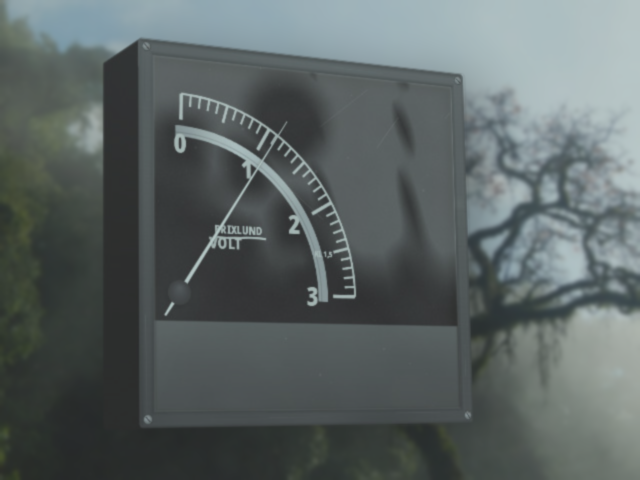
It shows 1.1 V
